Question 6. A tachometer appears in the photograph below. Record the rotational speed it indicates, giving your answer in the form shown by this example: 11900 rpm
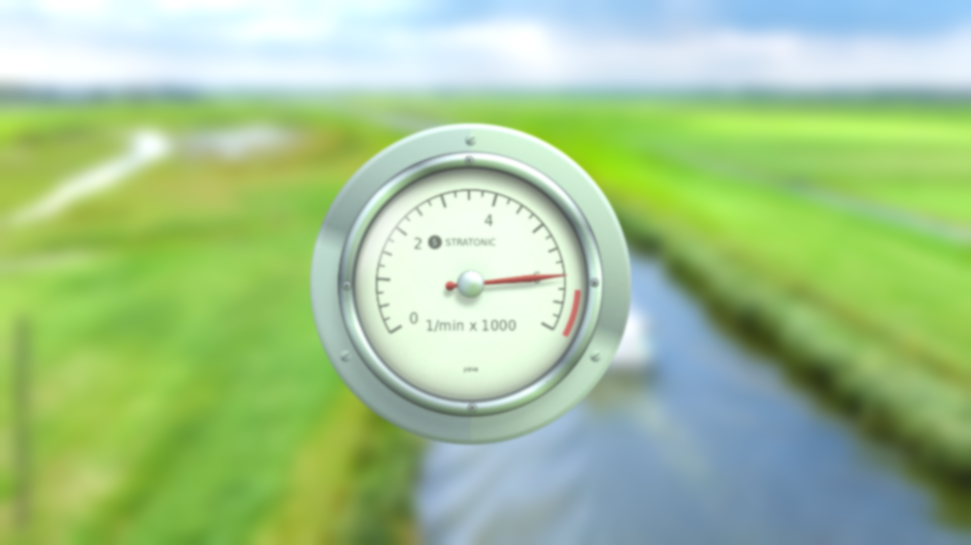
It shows 6000 rpm
